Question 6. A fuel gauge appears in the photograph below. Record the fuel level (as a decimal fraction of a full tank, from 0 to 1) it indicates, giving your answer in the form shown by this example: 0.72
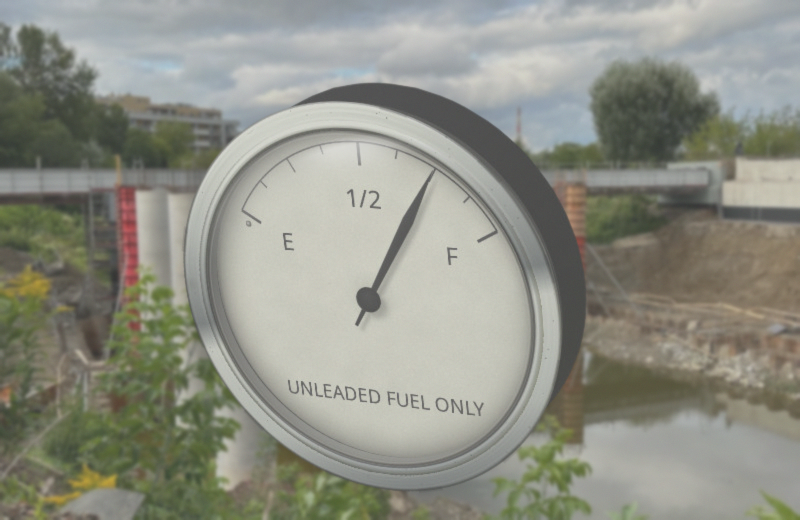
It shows 0.75
